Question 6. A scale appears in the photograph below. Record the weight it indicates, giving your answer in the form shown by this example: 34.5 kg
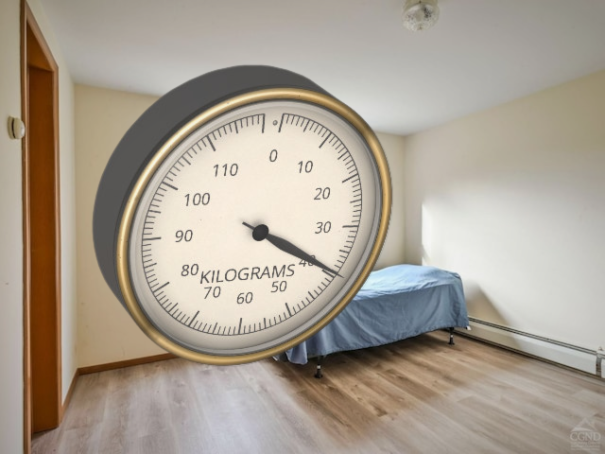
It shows 39 kg
